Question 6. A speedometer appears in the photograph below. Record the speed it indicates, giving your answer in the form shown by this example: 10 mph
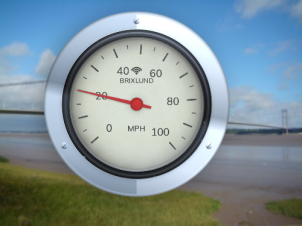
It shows 20 mph
